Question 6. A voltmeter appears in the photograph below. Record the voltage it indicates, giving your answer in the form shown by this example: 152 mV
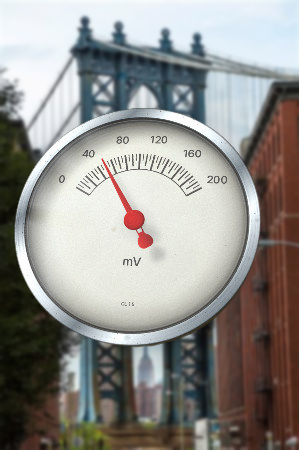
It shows 50 mV
